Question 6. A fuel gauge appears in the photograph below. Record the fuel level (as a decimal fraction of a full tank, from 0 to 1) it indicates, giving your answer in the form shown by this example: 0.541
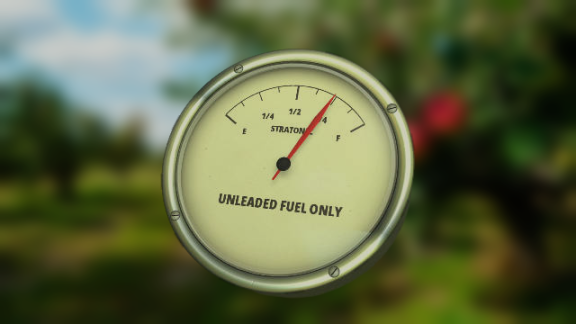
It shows 0.75
